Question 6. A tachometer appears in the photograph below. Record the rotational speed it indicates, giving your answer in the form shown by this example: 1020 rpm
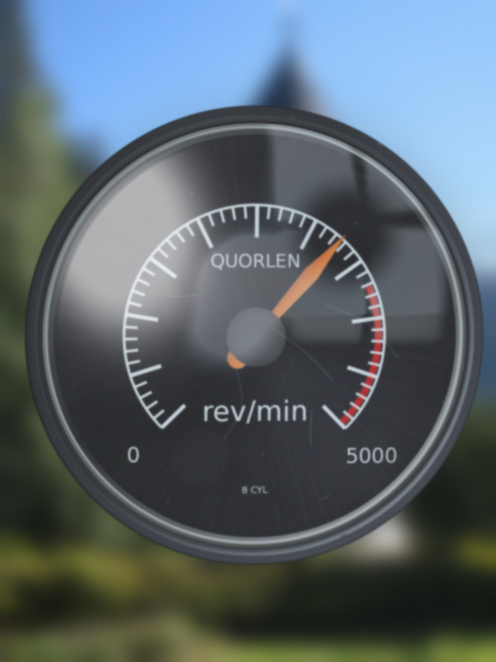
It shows 3250 rpm
